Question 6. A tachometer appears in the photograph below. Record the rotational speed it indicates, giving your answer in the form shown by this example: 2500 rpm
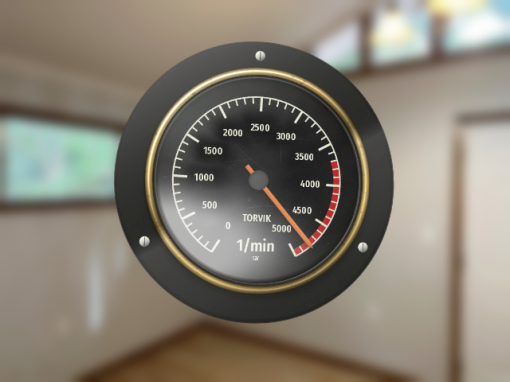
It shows 4800 rpm
